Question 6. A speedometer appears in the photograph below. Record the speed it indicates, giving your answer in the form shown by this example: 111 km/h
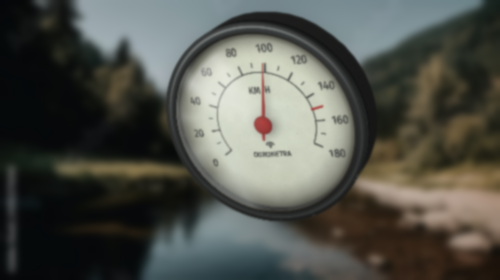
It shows 100 km/h
